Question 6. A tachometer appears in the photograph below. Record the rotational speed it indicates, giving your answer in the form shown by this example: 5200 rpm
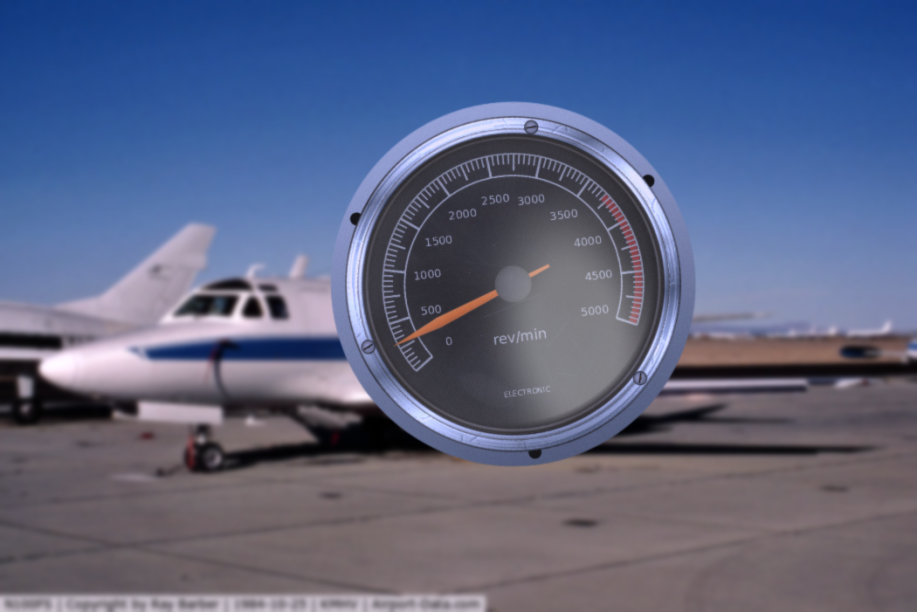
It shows 300 rpm
